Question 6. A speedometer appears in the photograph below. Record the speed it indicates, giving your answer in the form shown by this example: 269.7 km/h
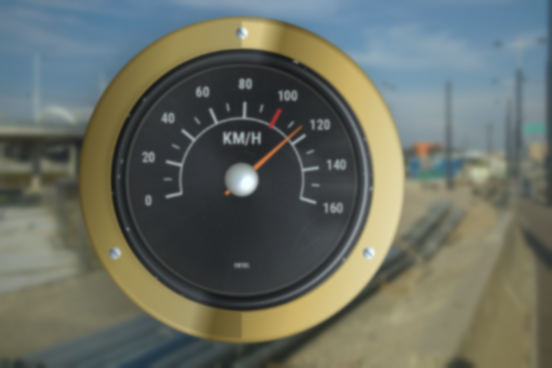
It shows 115 km/h
